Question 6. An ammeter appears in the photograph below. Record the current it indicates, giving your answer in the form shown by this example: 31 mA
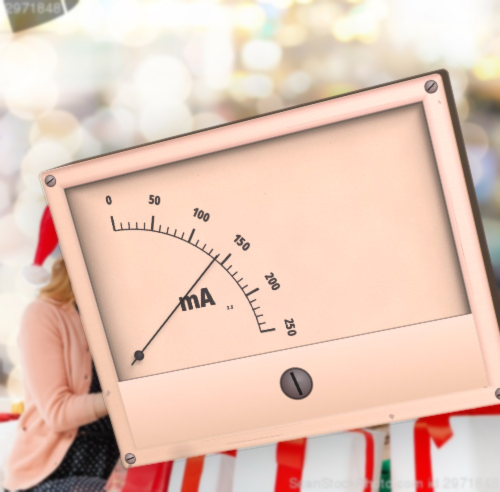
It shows 140 mA
